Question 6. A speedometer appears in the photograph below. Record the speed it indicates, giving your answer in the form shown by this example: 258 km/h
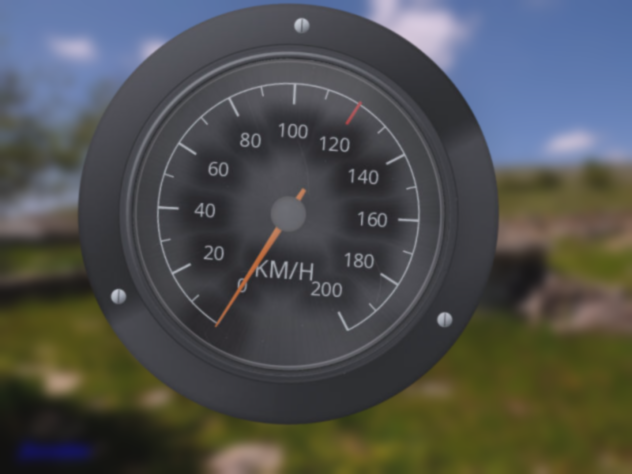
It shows 0 km/h
